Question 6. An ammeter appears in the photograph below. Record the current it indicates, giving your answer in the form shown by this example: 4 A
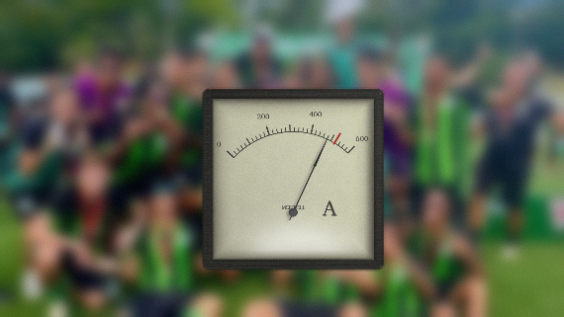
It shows 480 A
